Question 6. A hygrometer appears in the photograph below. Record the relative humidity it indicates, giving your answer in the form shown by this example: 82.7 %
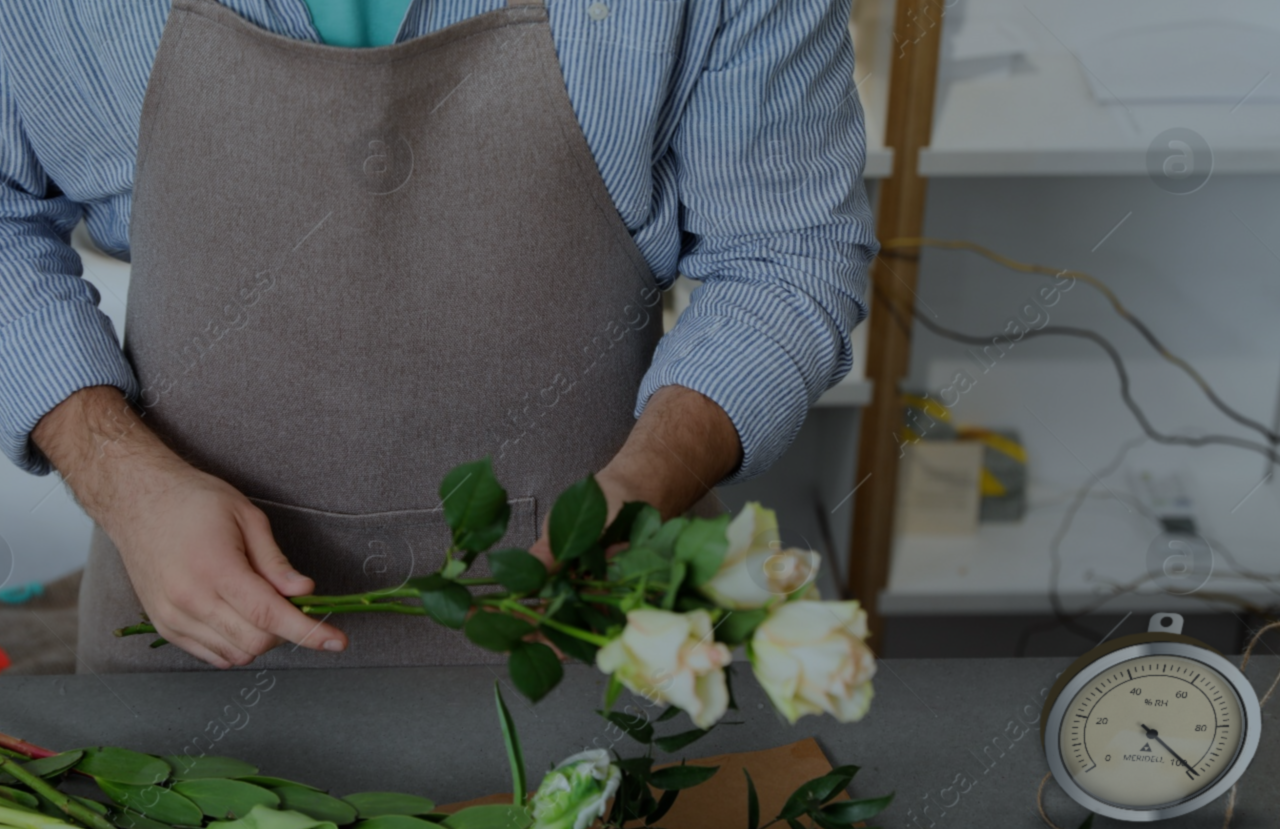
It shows 98 %
